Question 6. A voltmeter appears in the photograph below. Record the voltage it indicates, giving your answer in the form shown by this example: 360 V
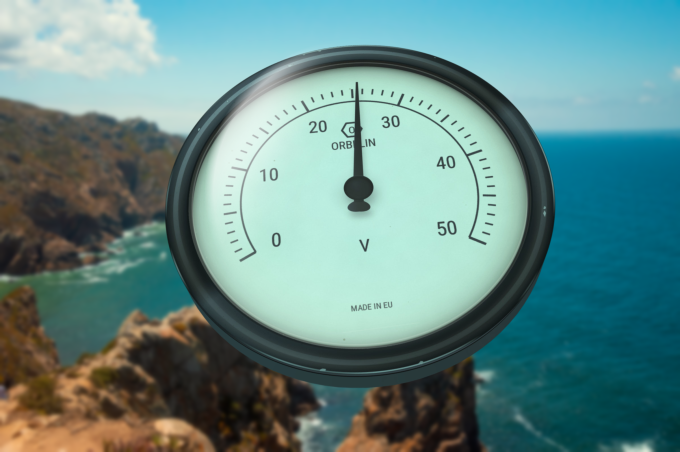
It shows 25.5 V
